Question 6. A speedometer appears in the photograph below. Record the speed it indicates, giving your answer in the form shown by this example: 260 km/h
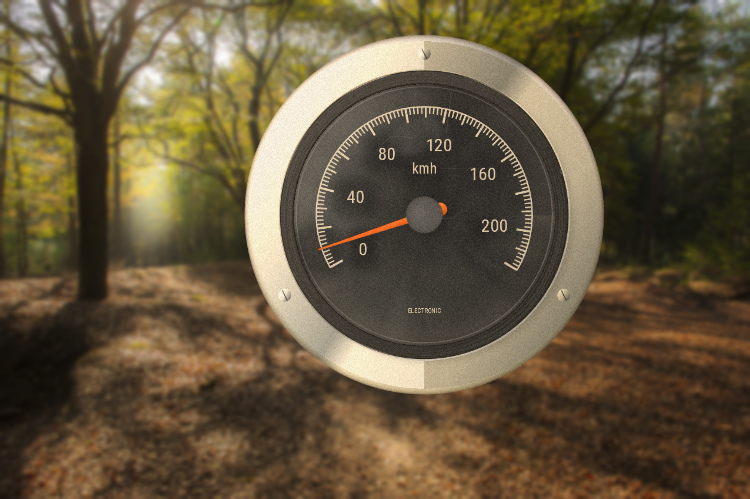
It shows 10 km/h
